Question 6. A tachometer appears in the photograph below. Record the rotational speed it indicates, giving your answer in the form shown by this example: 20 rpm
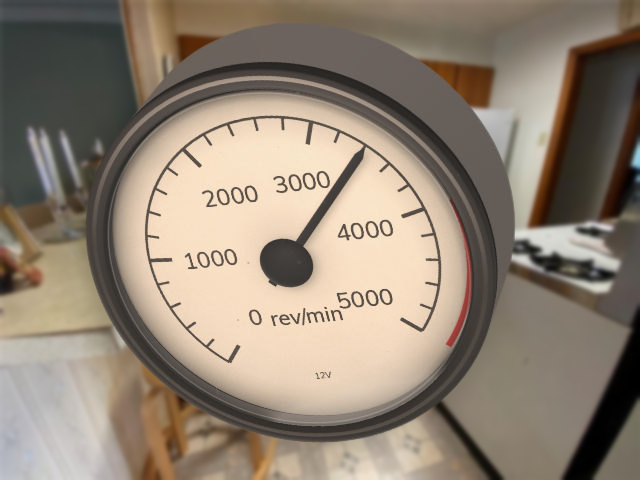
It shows 3400 rpm
